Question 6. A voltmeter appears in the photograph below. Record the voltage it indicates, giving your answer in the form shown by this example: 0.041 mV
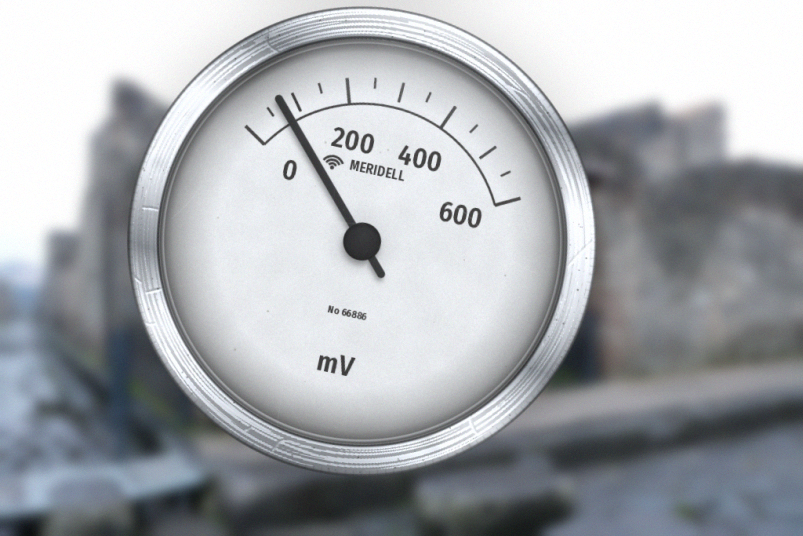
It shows 75 mV
